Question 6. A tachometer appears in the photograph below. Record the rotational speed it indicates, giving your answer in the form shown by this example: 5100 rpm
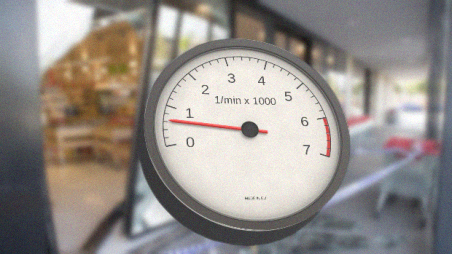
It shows 600 rpm
